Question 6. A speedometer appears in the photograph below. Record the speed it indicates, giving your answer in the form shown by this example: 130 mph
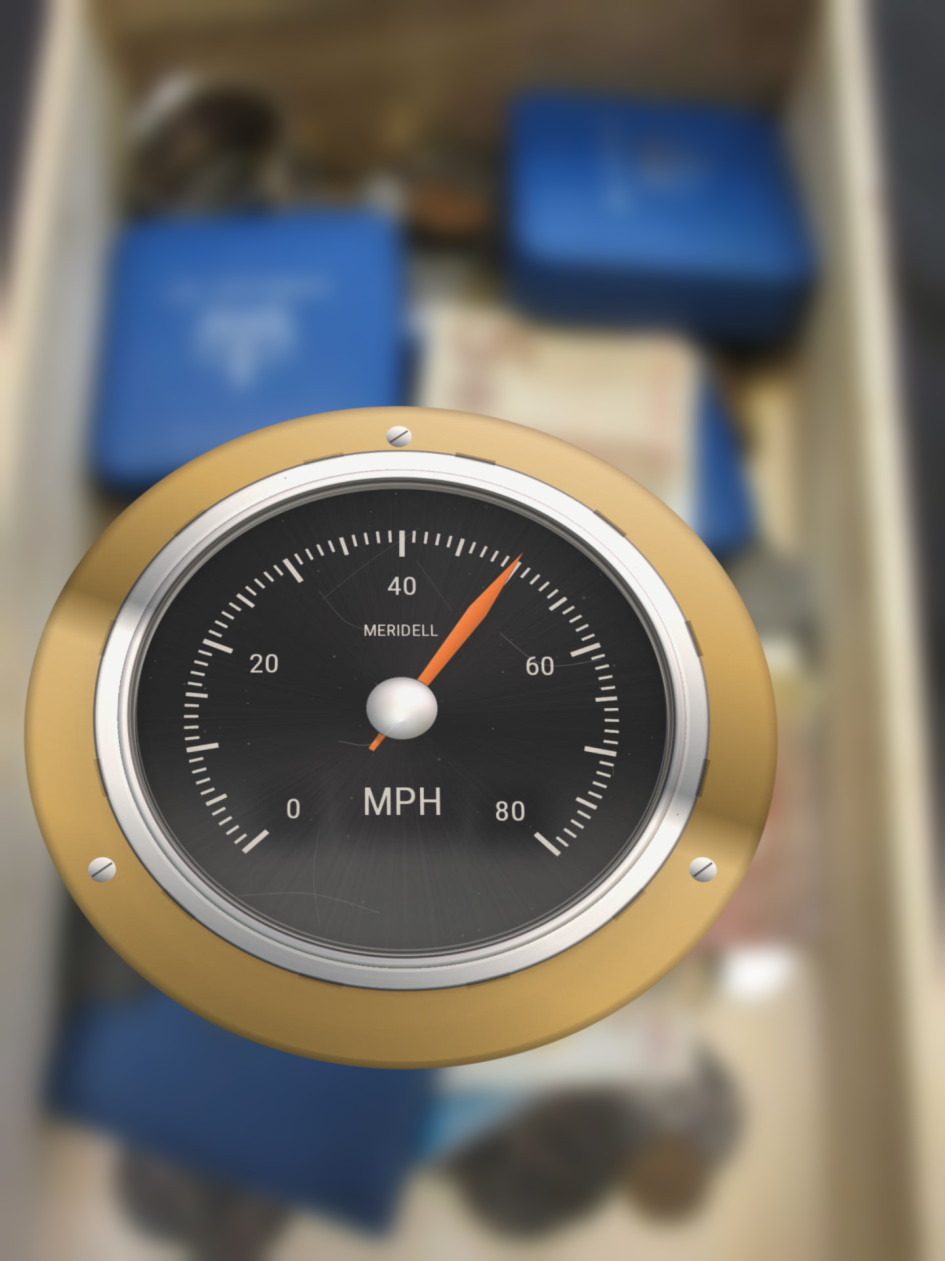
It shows 50 mph
